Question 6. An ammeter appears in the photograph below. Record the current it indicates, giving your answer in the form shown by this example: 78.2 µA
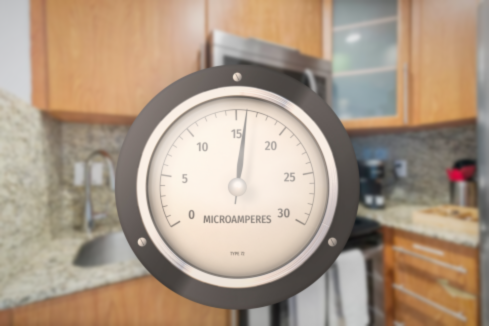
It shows 16 µA
